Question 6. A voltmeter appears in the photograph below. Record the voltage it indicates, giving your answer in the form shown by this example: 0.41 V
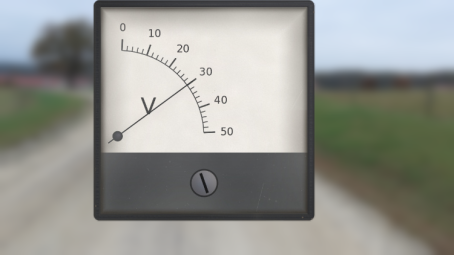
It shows 30 V
